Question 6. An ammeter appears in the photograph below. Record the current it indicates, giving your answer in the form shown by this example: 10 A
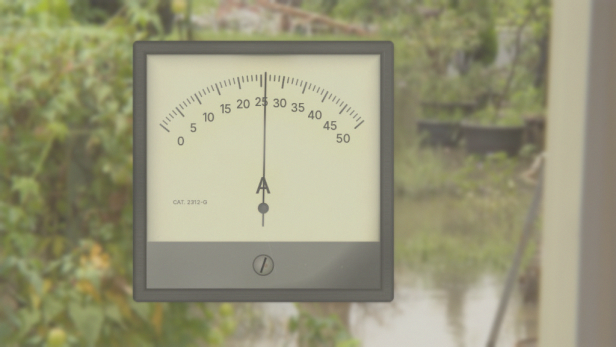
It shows 26 A
